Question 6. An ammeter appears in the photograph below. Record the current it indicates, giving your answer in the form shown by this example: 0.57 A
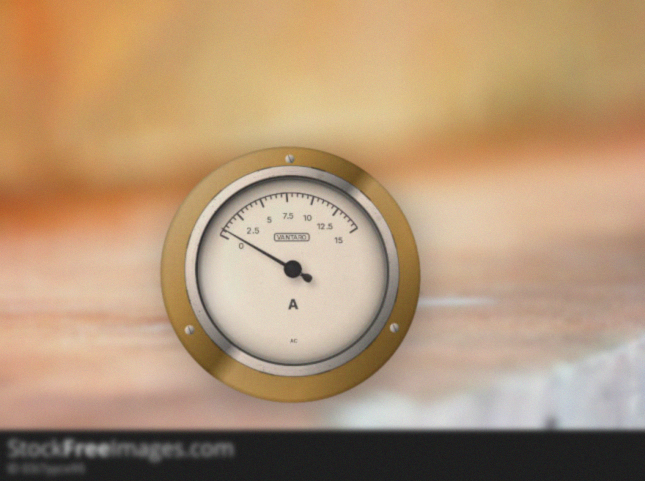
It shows 0.5 A
